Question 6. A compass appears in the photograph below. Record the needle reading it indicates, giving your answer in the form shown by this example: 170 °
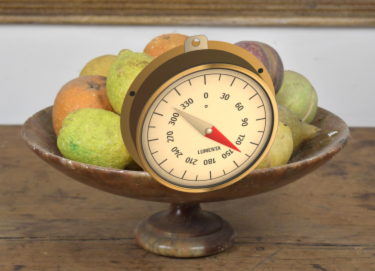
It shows 135 °
